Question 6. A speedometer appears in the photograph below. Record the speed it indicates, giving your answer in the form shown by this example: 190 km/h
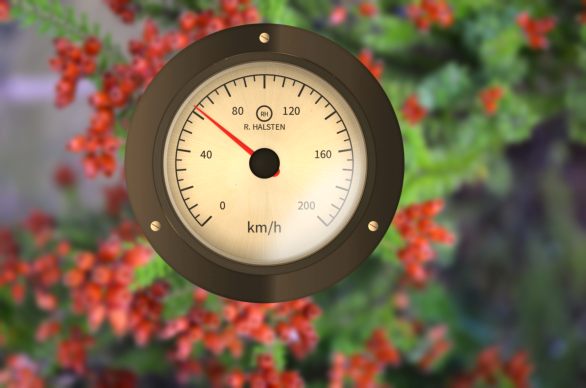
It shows 62.5 km/h
